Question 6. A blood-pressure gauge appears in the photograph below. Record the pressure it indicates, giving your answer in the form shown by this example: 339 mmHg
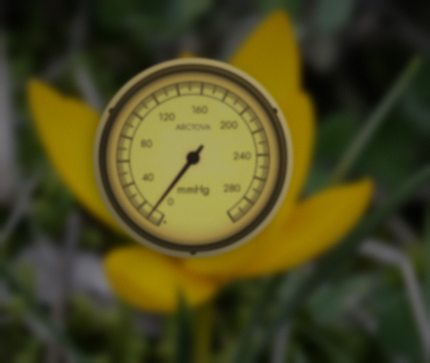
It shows 10 mmHg
